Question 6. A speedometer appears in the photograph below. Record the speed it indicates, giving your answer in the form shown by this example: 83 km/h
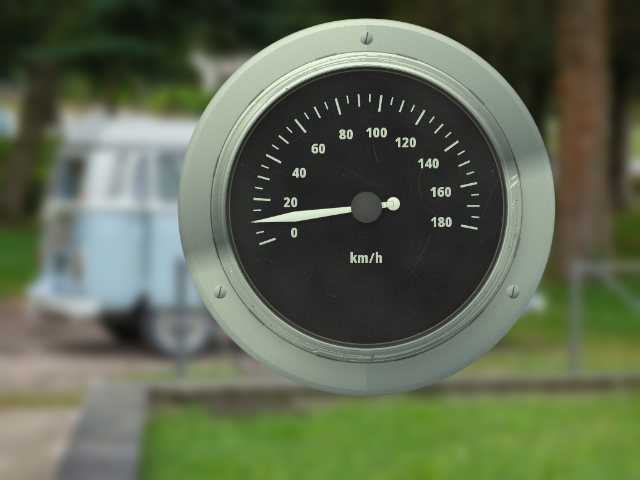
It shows 10 km/h
